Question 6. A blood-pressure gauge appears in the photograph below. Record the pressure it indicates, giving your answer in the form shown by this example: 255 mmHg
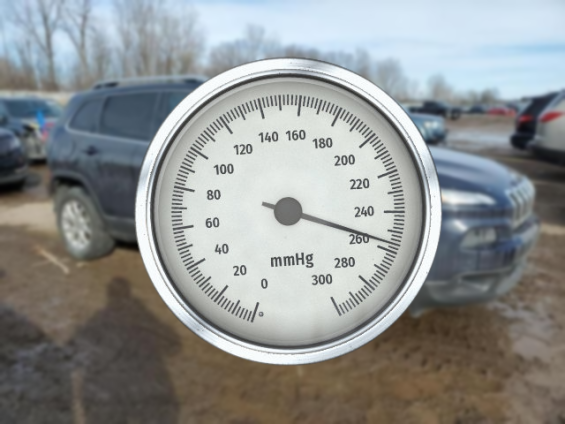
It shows 256 mmHg
